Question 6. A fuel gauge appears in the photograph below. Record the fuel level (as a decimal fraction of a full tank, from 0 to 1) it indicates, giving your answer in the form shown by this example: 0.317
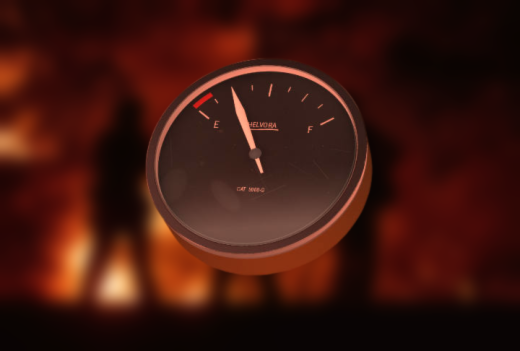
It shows 0.25
